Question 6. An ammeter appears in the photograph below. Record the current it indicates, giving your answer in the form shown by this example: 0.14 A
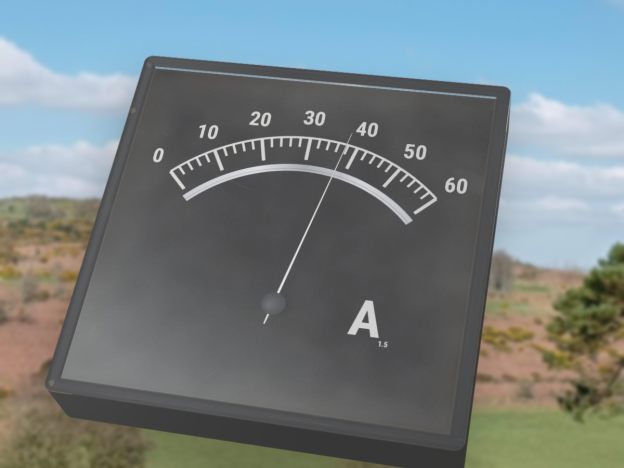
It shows 38 A
